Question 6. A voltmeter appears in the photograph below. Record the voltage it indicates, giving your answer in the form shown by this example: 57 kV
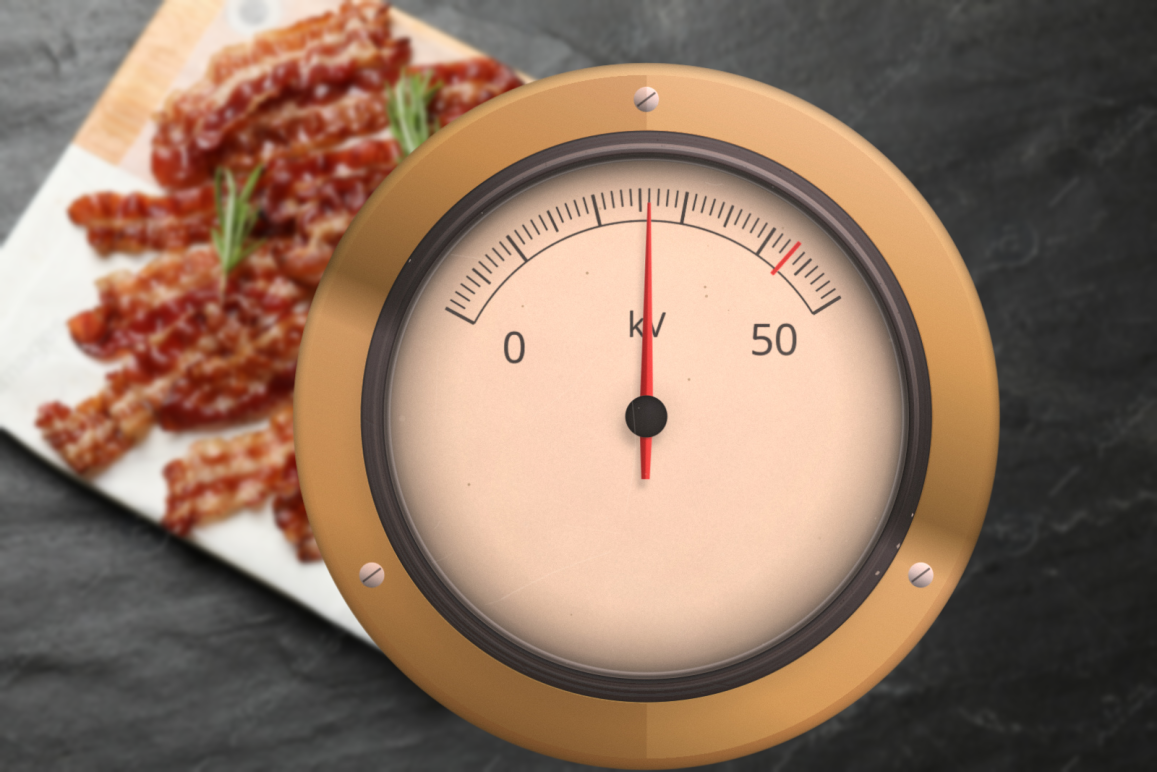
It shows 26 kV
